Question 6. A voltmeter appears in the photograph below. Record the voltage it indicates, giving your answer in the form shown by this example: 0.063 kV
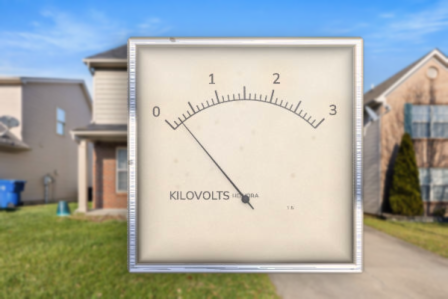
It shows 0.2 kV
